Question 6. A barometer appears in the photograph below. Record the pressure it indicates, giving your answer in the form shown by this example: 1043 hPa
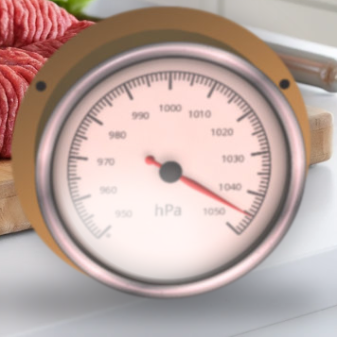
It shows 1045 hPa
